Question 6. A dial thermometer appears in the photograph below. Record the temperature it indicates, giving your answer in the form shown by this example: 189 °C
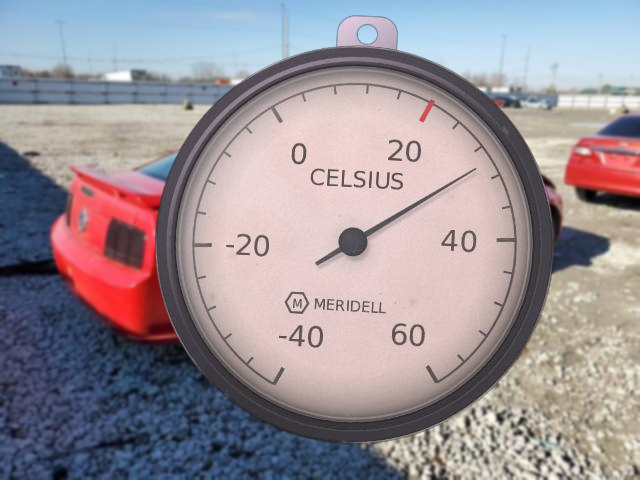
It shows 30 °C
